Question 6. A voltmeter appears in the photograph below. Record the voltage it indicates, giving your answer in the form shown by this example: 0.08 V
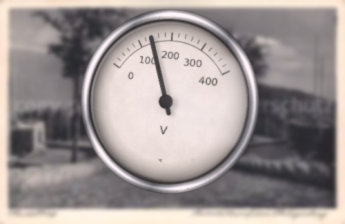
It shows 140 V
